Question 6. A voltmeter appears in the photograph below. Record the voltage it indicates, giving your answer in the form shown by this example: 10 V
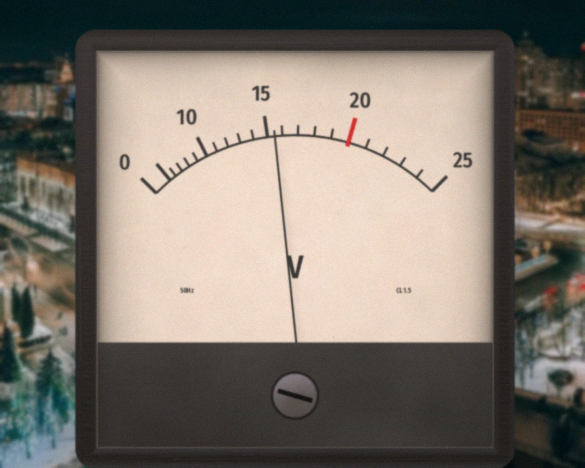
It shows 15.5 V
